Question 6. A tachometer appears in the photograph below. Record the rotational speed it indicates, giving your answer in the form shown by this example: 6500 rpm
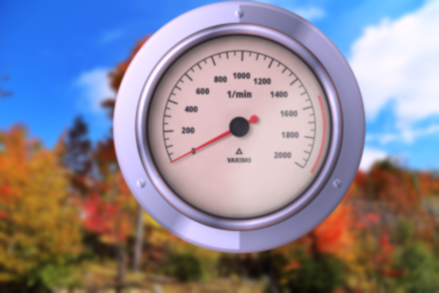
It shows 0 rpm
